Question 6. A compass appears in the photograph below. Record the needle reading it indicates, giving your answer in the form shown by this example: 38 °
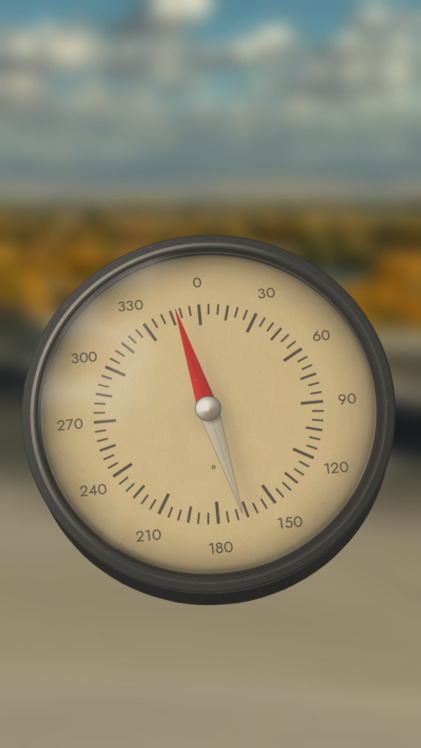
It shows 347.5 °
